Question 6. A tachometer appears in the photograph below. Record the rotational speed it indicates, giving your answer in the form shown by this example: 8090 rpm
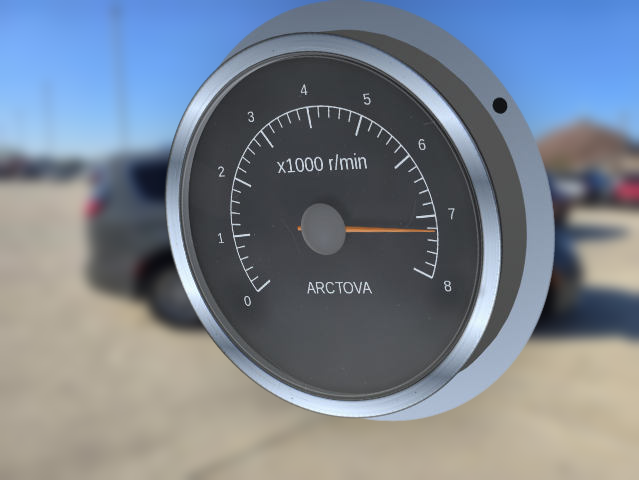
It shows 7200 rpm
